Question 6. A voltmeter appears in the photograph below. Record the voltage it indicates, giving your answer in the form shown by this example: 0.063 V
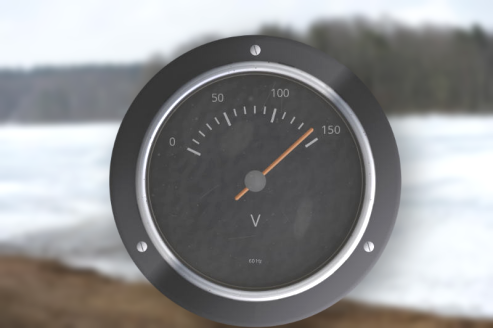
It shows 140 V
